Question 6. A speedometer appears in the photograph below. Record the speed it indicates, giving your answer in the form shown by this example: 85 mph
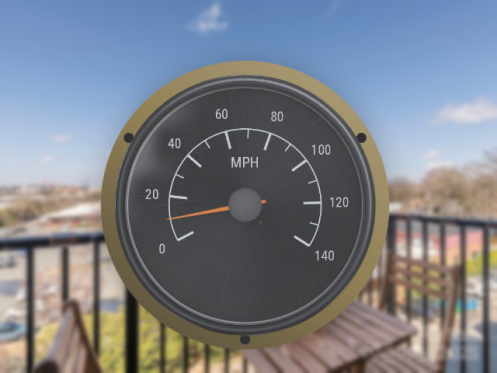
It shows 10 mph
